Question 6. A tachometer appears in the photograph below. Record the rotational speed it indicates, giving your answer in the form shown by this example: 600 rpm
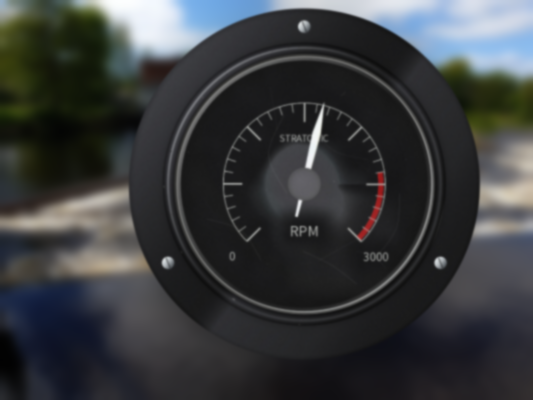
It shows 1650 rpm
